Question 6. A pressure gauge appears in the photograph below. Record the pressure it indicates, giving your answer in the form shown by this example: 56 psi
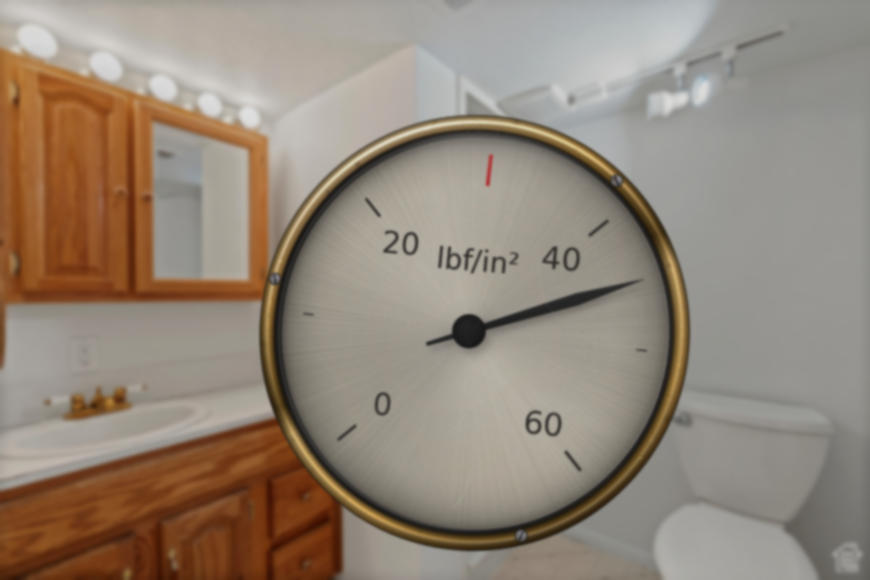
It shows 45 psi
